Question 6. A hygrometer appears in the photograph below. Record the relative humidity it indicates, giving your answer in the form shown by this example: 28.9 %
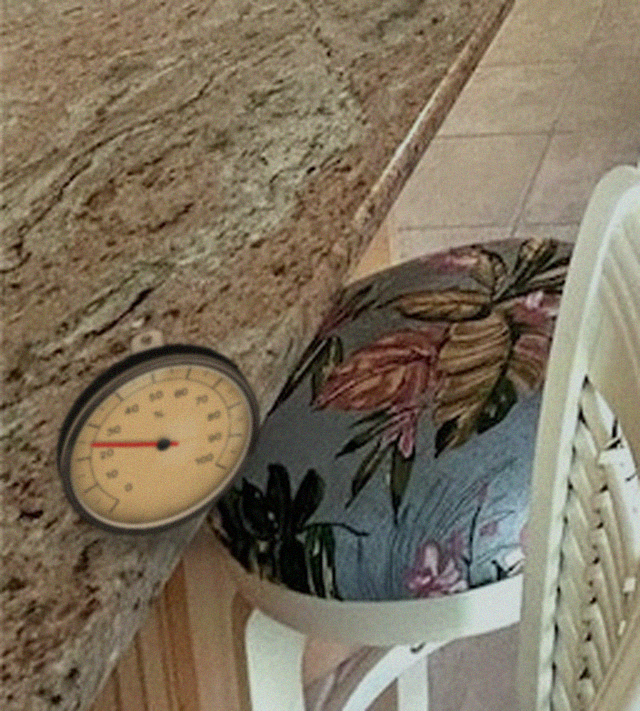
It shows 25 %
